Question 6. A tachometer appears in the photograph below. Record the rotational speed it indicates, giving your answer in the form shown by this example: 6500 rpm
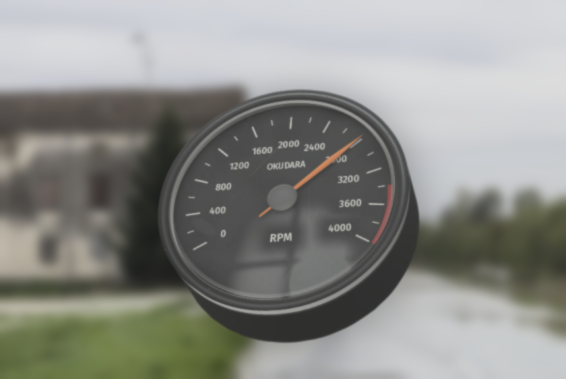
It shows 2800 rpm
